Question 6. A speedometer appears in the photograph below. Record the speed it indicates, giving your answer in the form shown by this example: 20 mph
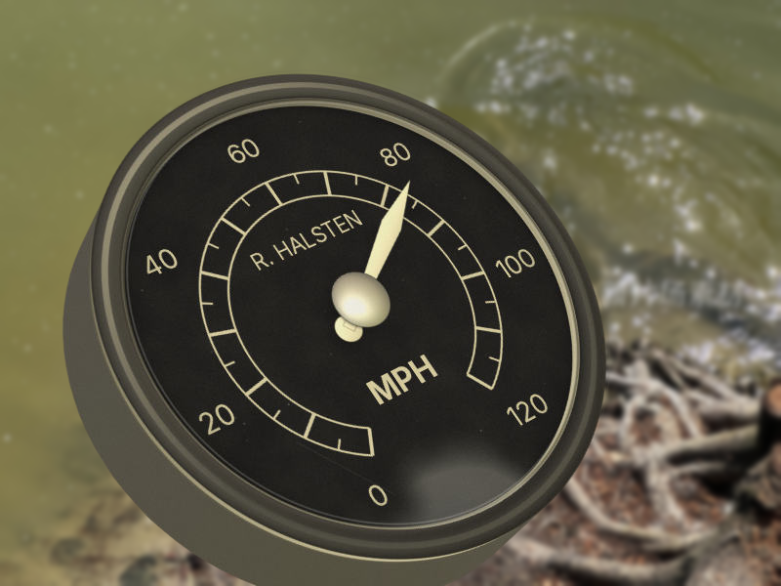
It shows 82.5 mph
